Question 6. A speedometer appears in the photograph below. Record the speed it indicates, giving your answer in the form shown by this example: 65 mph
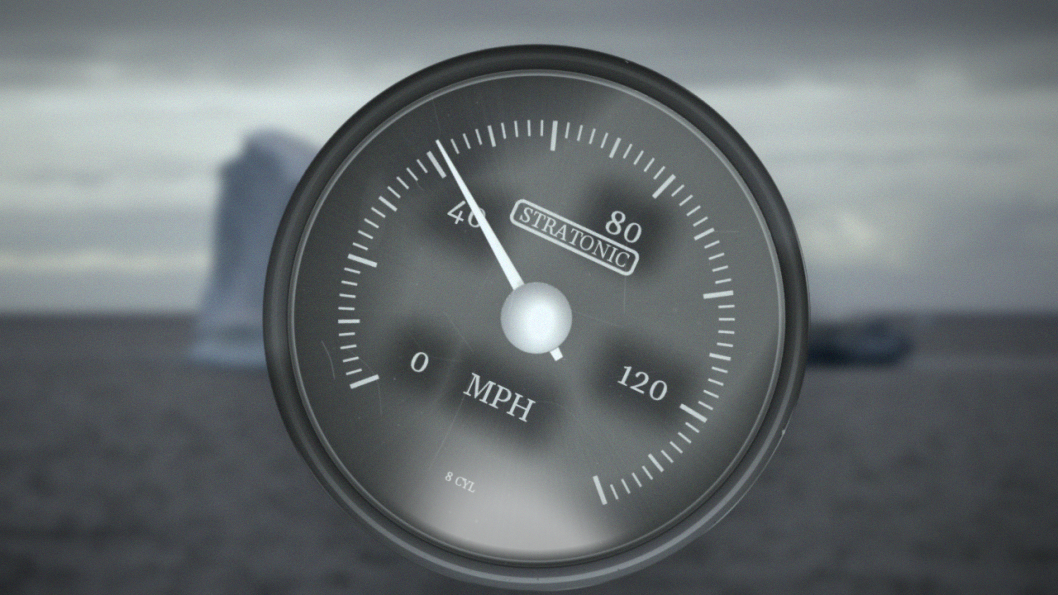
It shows 42 mph
